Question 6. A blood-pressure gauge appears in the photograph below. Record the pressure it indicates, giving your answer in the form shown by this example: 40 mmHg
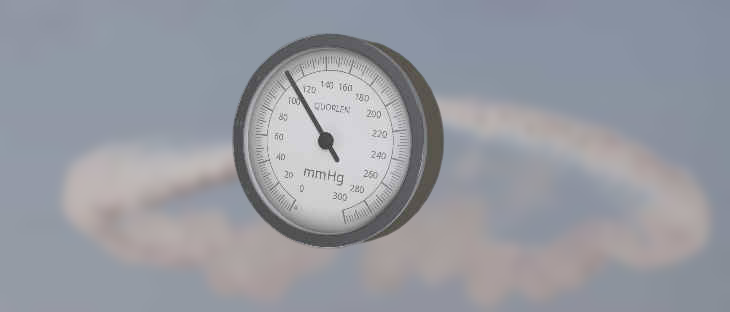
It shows 110 mmHg
